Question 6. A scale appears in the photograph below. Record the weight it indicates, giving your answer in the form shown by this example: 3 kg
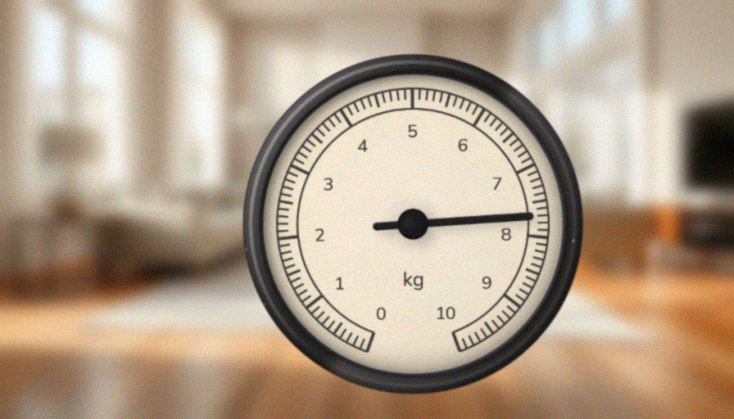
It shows 7.7 kg
